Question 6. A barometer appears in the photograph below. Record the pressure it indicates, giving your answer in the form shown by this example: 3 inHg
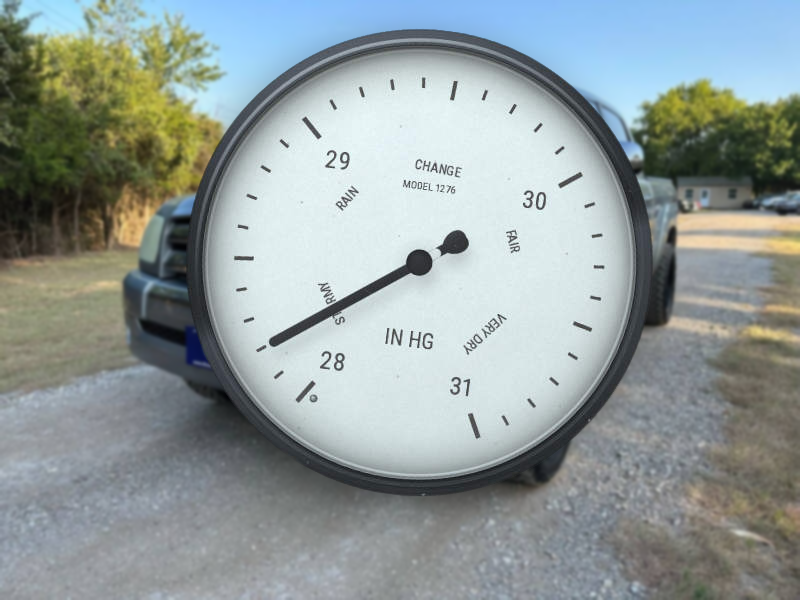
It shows 28.2 inHg
